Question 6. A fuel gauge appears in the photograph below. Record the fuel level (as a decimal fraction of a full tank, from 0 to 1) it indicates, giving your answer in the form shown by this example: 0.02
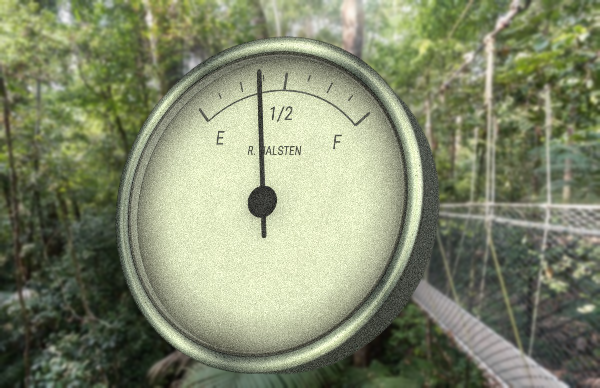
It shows 0.375
